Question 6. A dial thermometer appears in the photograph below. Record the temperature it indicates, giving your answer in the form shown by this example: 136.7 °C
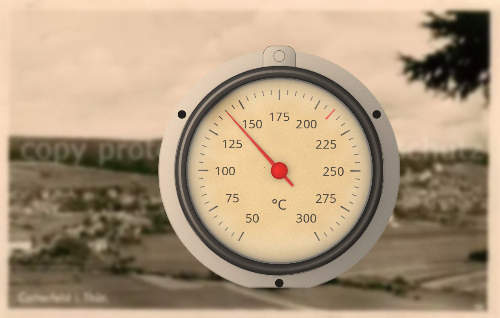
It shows 140 °C
